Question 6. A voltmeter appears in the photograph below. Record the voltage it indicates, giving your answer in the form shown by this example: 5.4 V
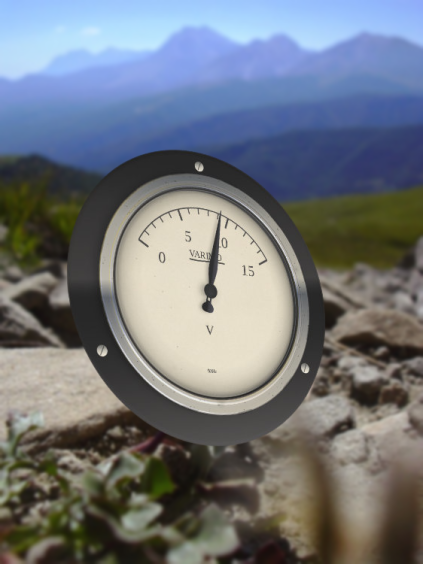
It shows 9 V
